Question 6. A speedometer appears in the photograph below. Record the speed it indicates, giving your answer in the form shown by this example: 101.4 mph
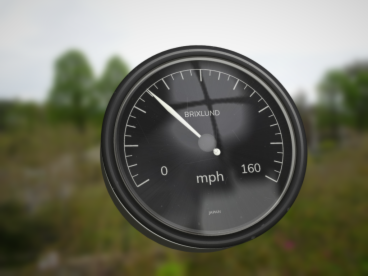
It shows 50 mph
